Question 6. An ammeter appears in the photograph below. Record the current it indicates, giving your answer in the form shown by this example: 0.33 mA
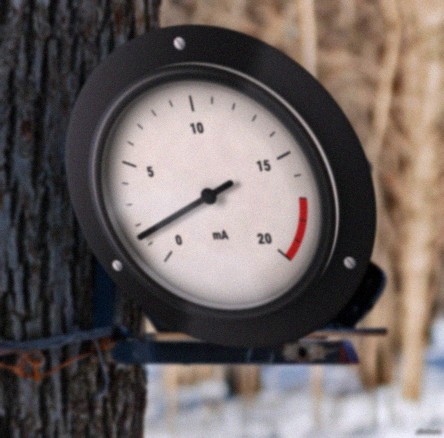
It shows 1.5 mA
